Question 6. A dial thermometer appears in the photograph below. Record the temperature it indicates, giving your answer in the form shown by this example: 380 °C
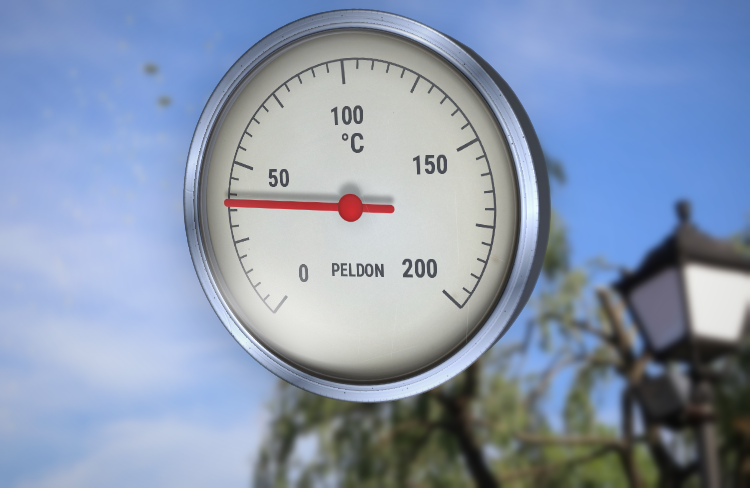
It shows 37.5 °C
